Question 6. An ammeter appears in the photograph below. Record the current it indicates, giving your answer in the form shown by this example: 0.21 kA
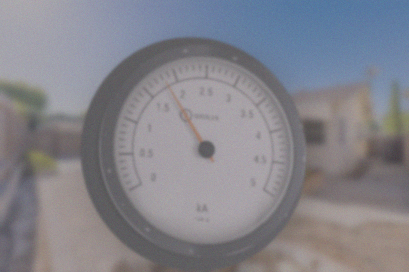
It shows 1.8 kA
